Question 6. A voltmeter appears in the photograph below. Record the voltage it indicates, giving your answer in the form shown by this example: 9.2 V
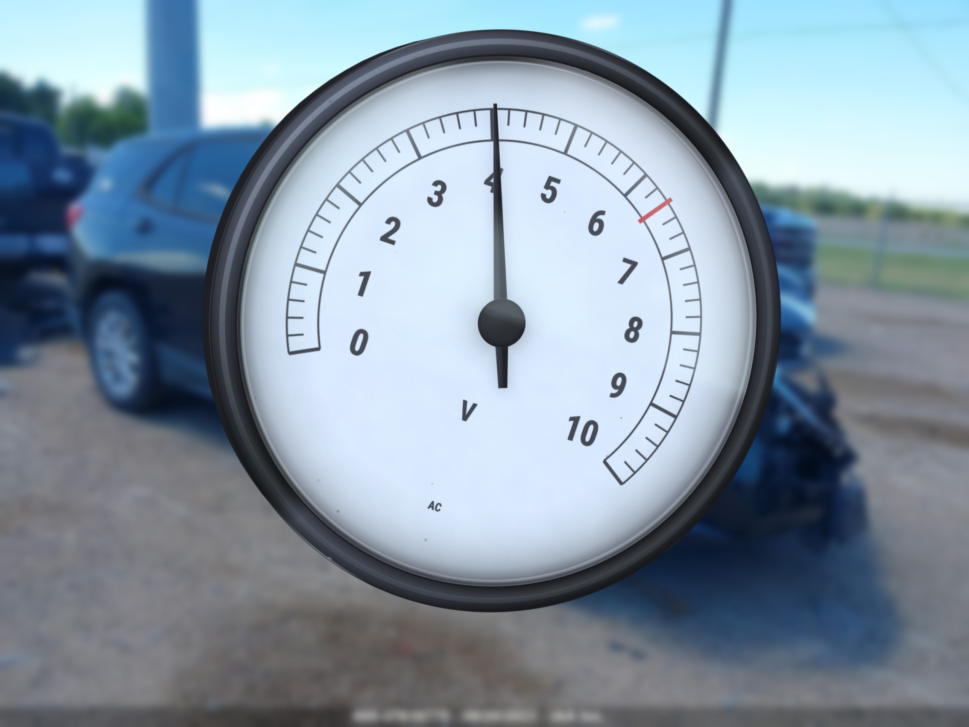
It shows 4 V
